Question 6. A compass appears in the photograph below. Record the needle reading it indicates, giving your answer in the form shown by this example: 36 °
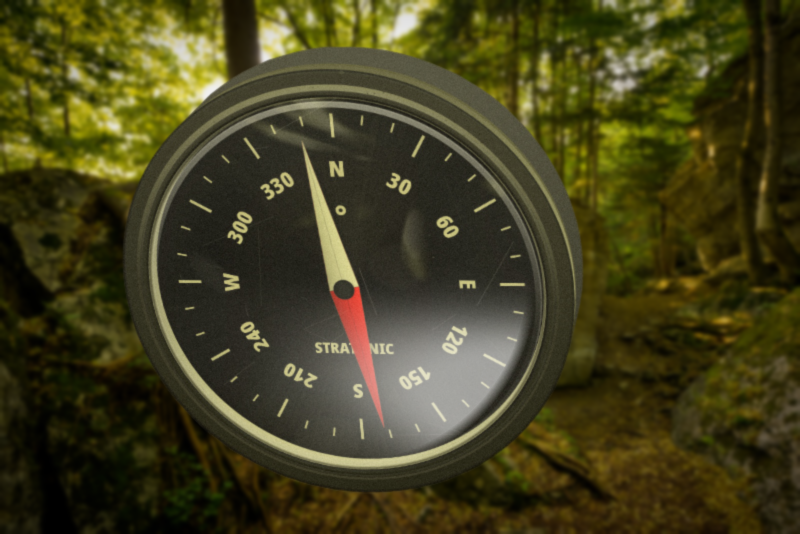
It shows 170 °
